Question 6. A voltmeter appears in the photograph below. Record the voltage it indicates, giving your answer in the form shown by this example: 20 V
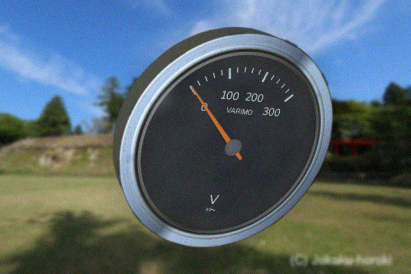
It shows 0 V
